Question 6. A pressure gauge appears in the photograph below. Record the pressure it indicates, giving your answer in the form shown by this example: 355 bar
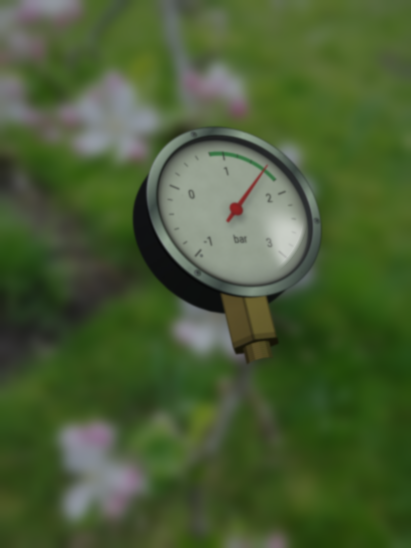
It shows 1.6 bar
